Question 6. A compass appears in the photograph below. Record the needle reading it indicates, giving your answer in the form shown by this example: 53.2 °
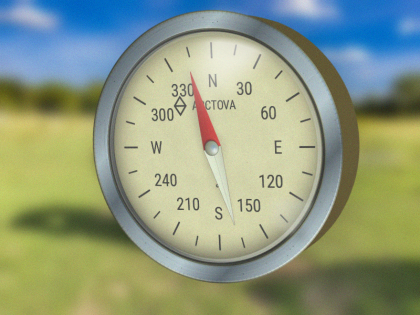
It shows 345 °
